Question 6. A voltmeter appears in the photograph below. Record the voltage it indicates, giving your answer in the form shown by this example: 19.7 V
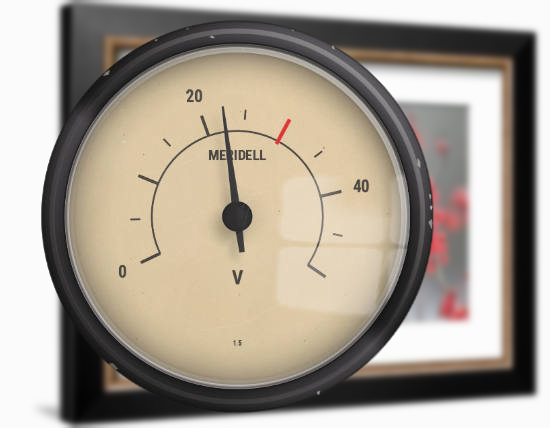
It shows 22.5 V
